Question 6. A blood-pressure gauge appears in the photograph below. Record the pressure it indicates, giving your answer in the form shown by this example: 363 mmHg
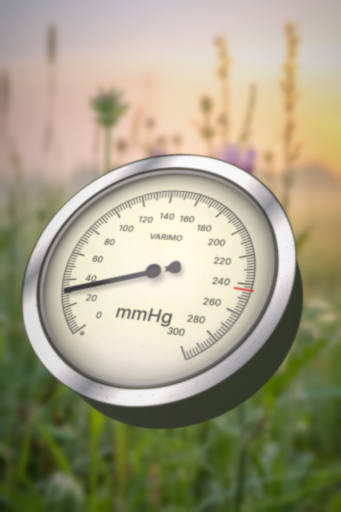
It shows 30 mmHg
